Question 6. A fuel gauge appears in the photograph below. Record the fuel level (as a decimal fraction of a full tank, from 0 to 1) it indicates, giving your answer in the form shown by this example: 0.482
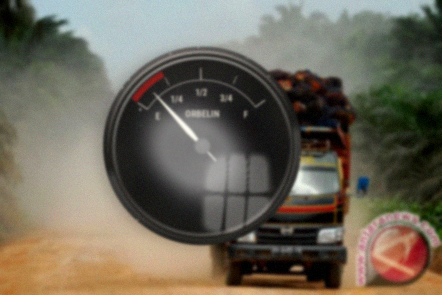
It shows 0.125
